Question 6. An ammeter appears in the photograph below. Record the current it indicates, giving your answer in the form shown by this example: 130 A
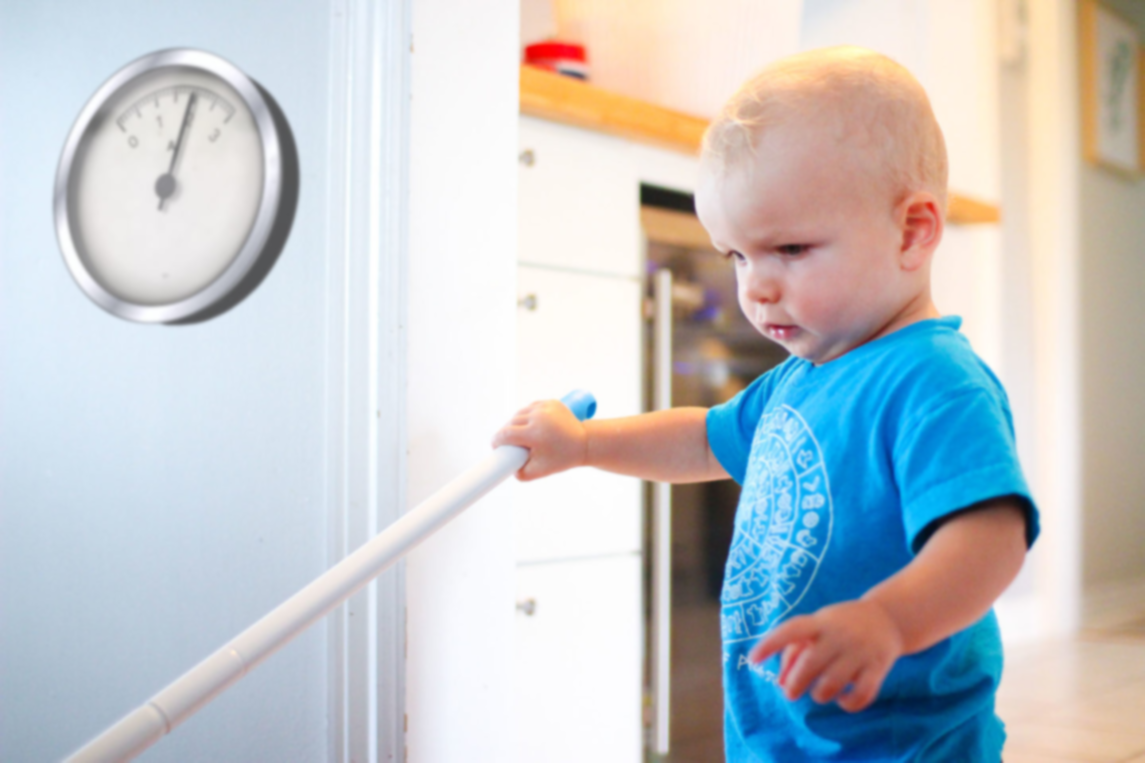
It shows 2 A
